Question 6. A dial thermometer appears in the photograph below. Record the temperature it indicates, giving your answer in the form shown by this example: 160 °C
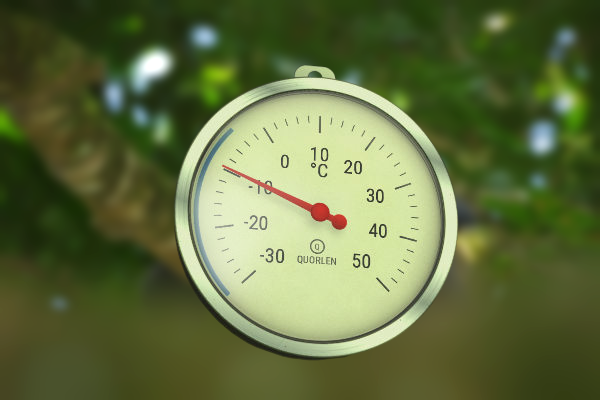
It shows -10 °C
